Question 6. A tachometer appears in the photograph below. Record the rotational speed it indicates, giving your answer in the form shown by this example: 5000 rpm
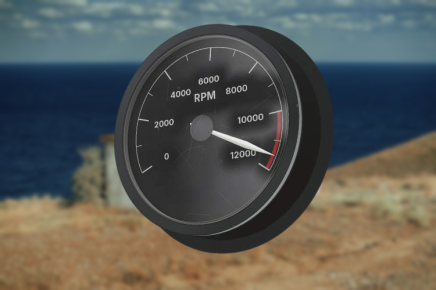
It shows 11500 rpm
